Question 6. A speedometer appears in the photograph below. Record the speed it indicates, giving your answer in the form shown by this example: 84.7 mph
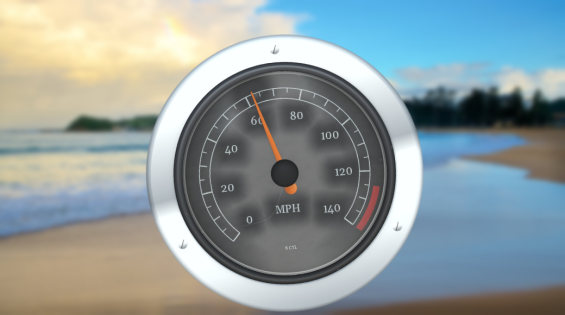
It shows 62.5 mph
